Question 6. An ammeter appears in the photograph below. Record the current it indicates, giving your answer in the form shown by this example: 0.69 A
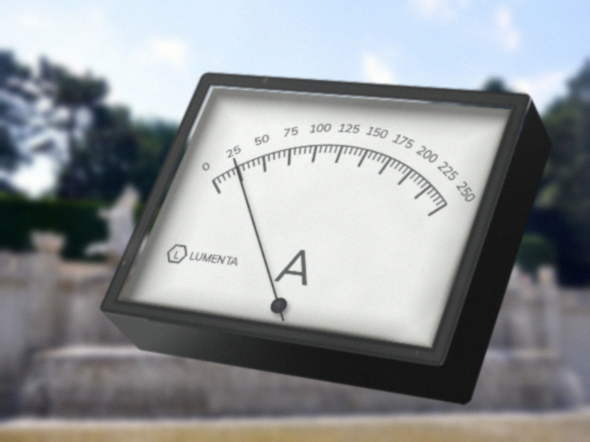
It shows 25 A
